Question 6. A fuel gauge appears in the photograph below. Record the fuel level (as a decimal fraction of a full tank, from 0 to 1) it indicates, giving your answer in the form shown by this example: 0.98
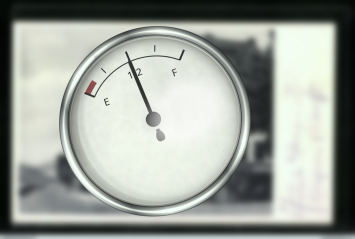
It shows 0.5
